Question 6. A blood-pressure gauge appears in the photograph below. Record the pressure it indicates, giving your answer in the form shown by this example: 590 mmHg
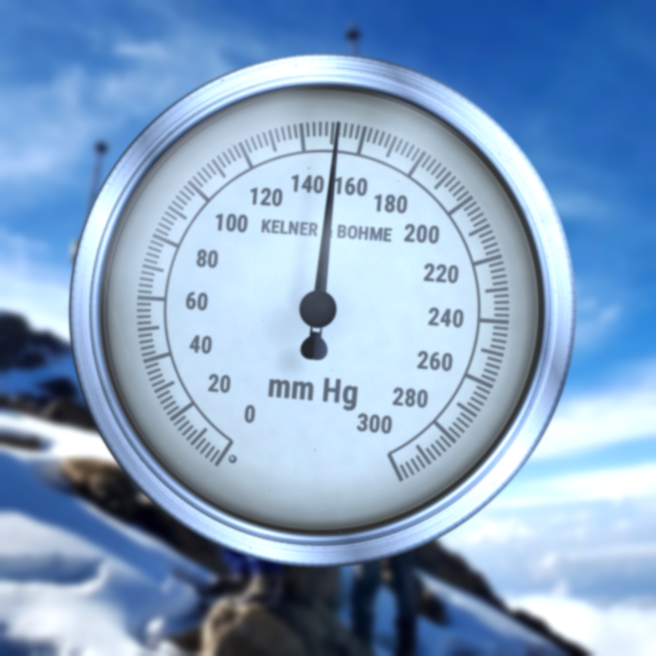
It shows 152 mmHg
